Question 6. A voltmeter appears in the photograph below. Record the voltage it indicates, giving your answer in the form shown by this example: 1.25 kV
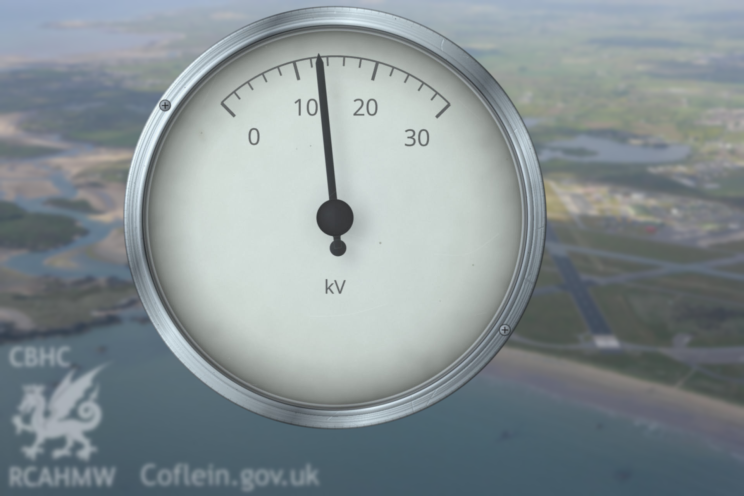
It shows 13 kV
